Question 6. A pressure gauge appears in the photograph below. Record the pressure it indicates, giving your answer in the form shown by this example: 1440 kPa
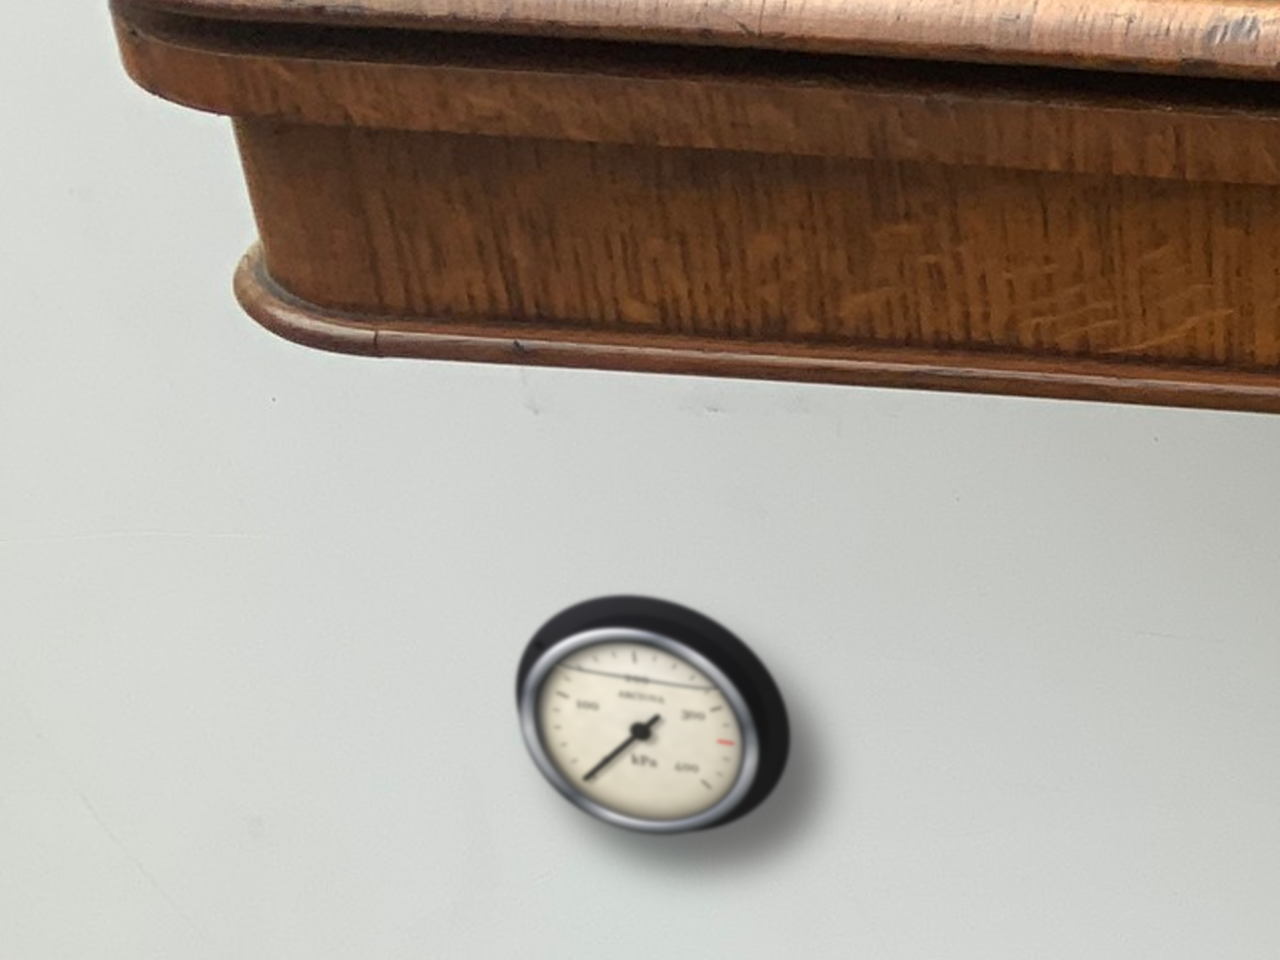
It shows 0 kPa
